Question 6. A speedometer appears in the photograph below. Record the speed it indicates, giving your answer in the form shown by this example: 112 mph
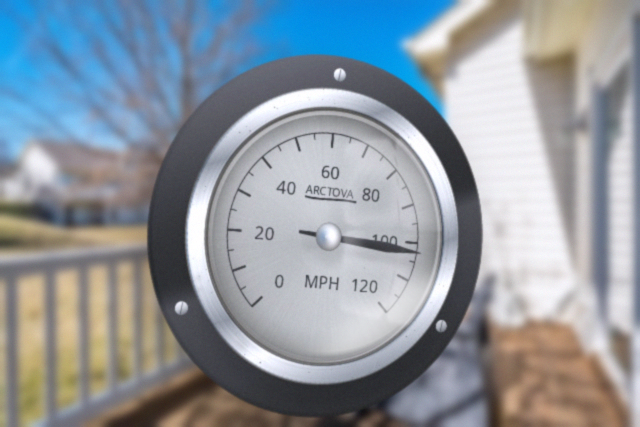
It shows 102.5 mph
